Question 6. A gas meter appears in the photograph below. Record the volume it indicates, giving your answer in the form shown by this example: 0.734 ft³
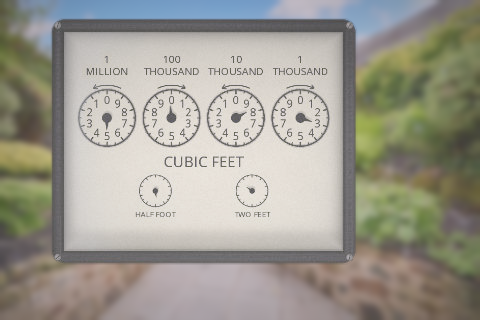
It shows 498300 ft³
